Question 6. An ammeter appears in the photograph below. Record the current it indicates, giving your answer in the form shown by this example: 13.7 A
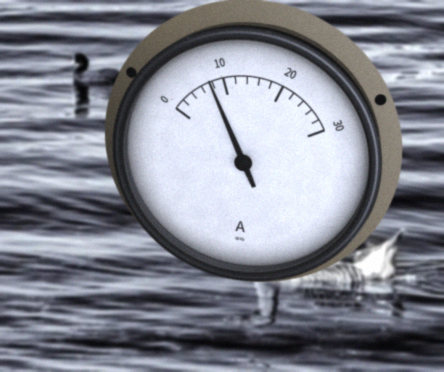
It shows 8 A
